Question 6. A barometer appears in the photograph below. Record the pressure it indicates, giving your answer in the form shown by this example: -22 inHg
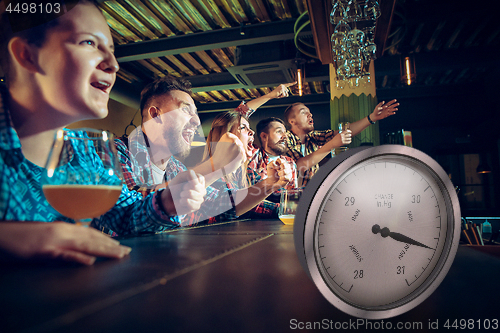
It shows 30.6 inHg
